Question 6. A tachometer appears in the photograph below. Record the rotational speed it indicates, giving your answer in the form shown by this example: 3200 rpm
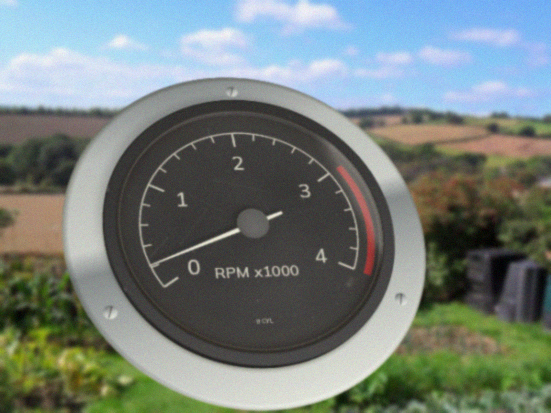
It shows 200 rpm
